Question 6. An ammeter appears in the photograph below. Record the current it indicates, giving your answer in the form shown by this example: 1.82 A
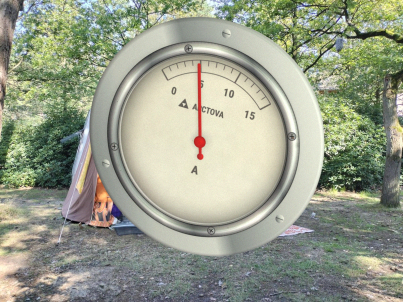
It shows 5 A
